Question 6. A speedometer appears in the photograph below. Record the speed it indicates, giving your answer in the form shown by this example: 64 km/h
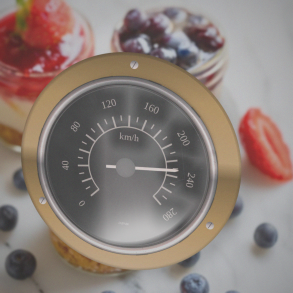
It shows 230 km/h
